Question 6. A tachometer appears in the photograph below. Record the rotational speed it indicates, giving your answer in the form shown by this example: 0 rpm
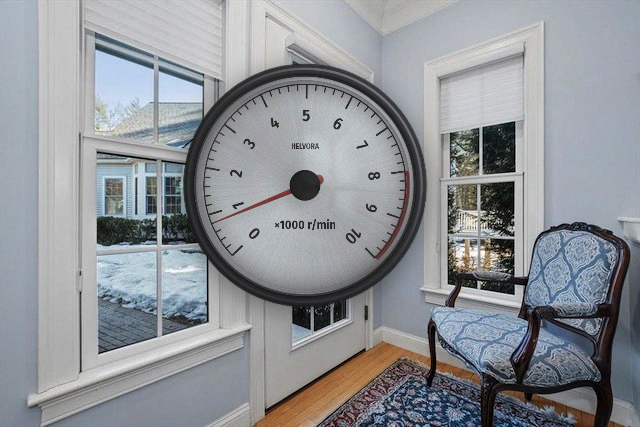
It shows 800 rpm
